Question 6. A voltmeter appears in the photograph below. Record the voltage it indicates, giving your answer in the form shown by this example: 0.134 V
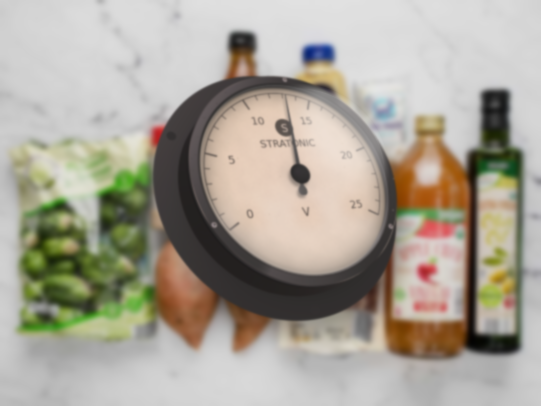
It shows 13 V
